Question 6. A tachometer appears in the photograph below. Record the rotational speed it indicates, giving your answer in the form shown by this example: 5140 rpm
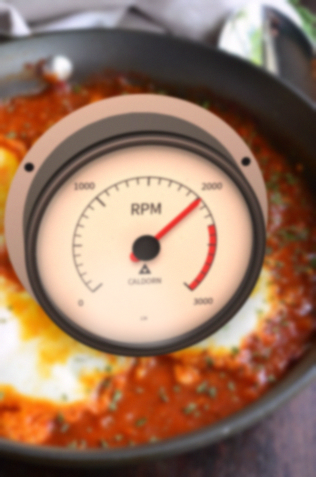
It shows 2000 rpm
